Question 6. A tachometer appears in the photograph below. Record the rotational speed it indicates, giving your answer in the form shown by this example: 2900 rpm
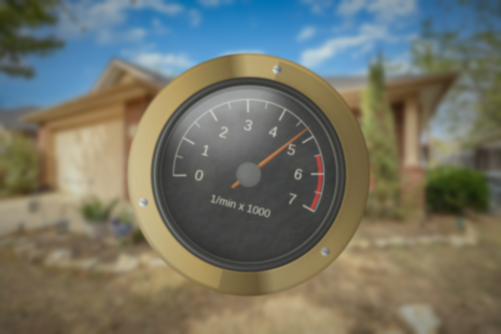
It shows 4750 rpm
